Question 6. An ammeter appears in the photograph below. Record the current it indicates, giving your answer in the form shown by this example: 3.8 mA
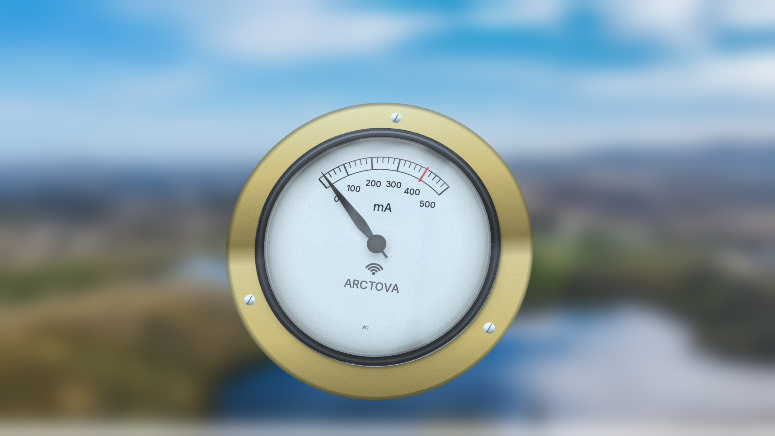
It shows 20 mA
